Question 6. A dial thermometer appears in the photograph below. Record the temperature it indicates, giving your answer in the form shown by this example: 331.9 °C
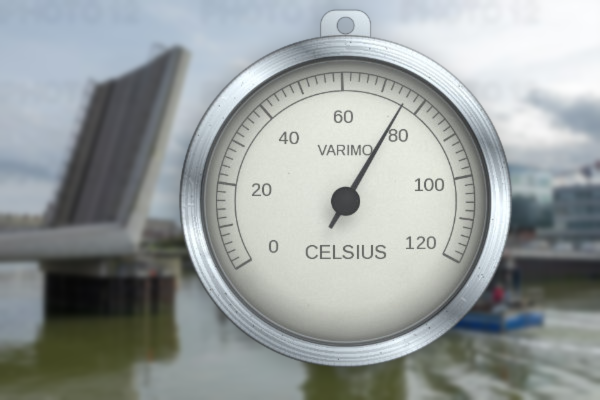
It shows 76 °C
